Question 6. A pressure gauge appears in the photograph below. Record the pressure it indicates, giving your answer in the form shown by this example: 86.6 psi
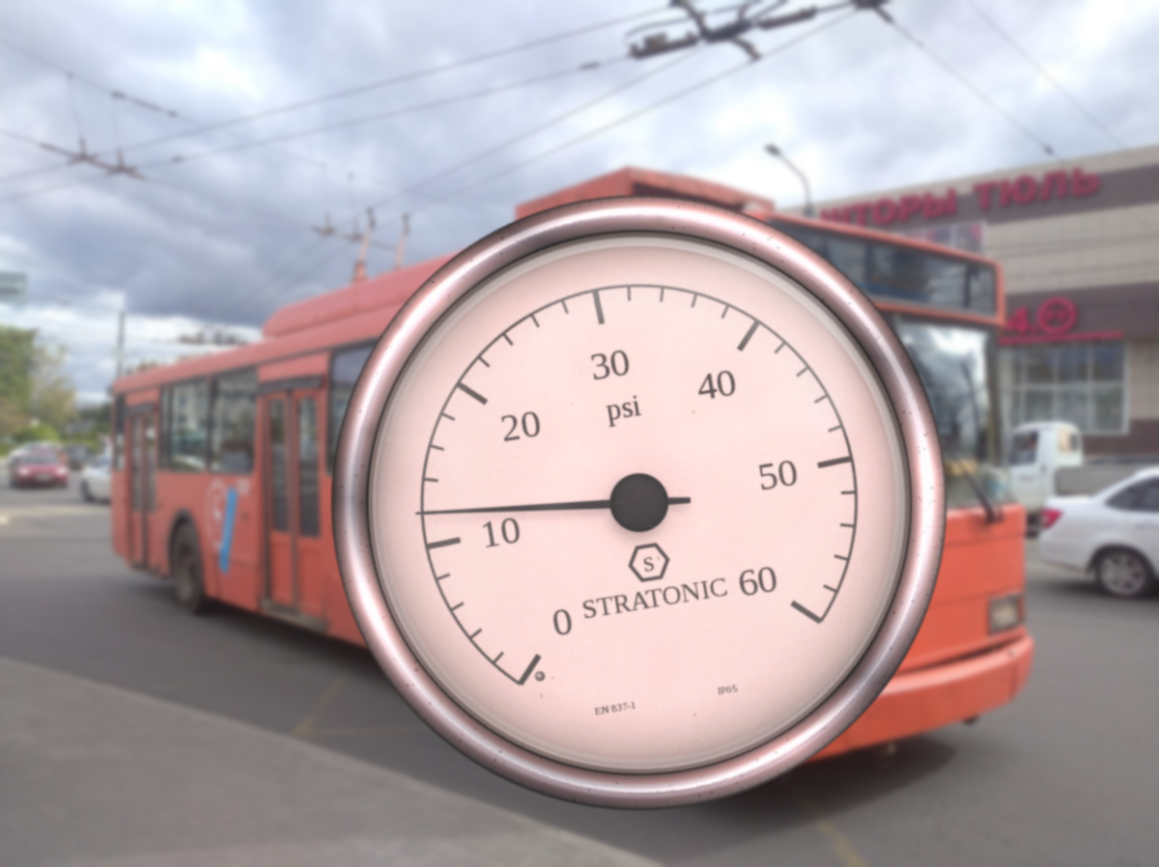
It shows 12 psi
